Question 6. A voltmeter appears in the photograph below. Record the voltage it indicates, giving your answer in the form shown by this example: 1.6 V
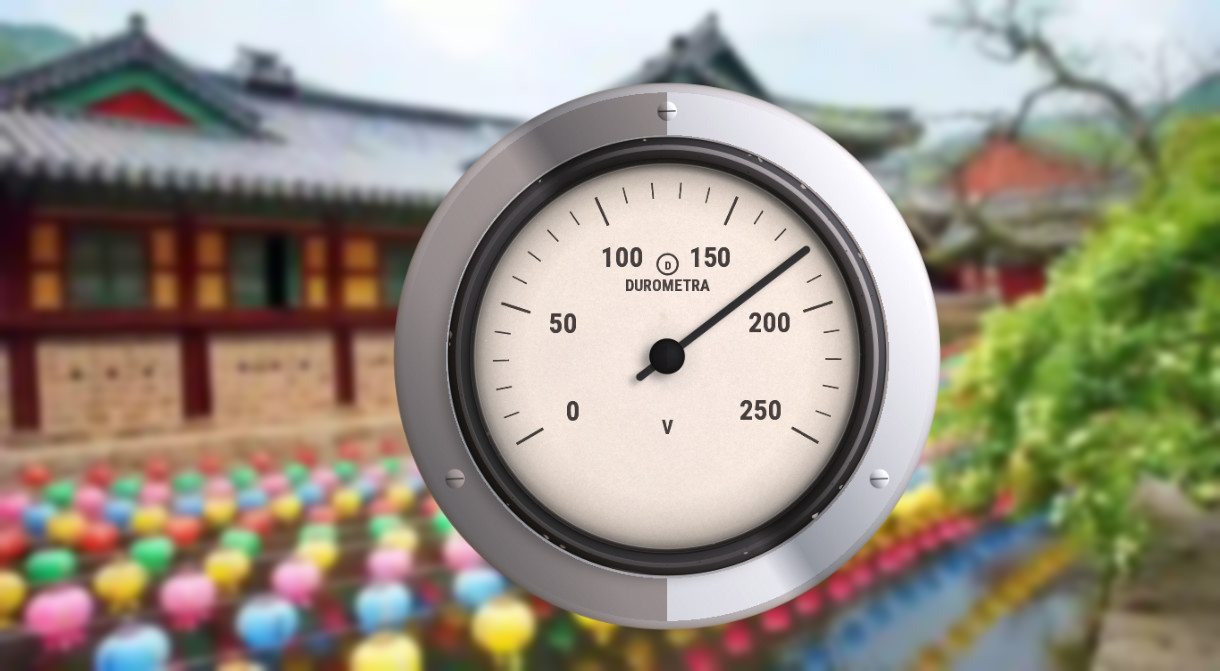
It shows 180 V
